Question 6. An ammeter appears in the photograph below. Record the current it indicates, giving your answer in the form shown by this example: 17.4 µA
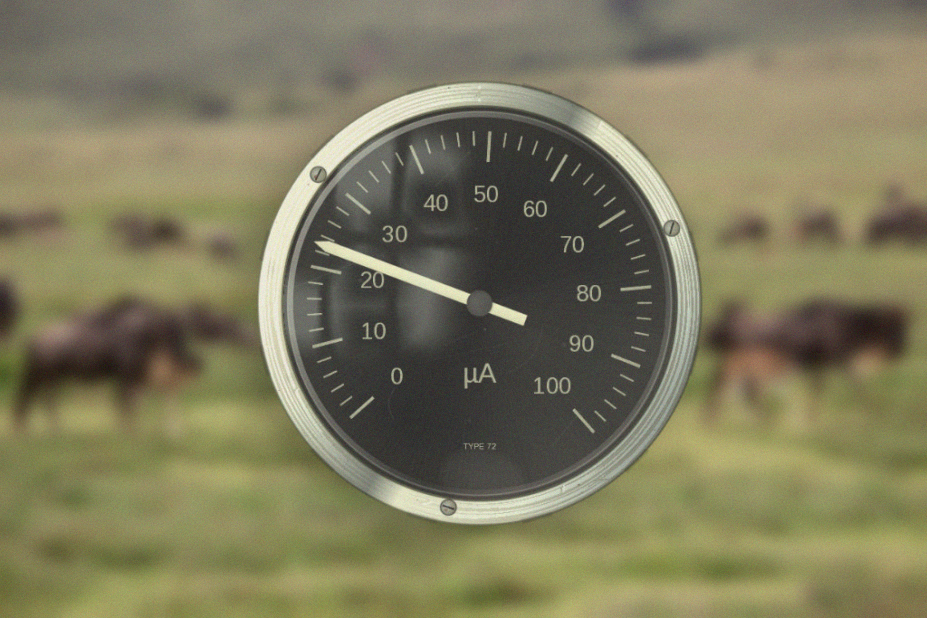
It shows 23 µA
